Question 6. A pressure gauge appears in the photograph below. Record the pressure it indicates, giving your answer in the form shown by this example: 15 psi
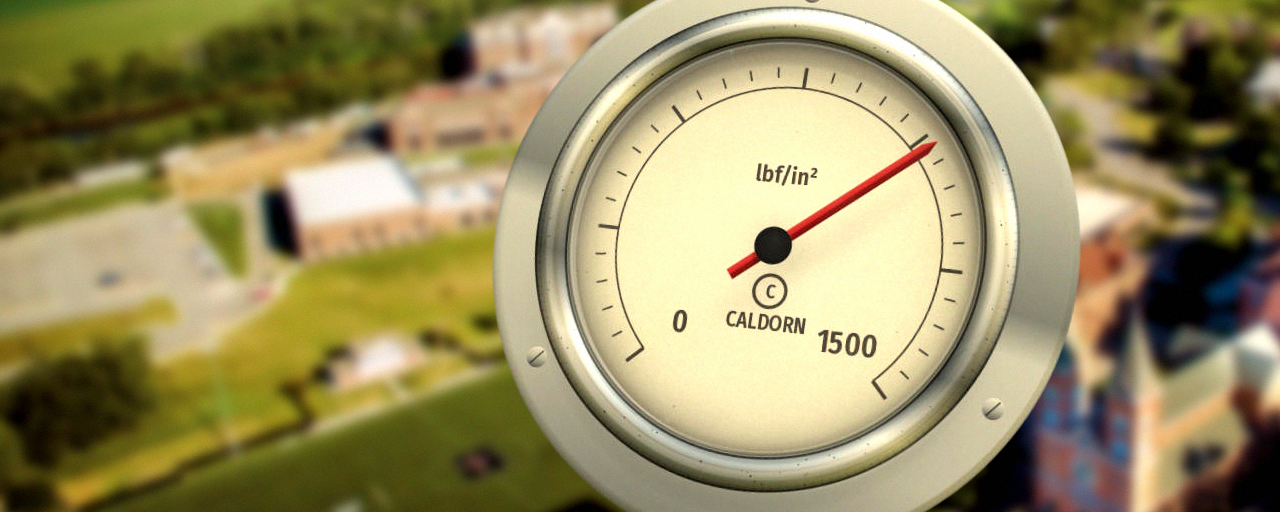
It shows 1025 psi
